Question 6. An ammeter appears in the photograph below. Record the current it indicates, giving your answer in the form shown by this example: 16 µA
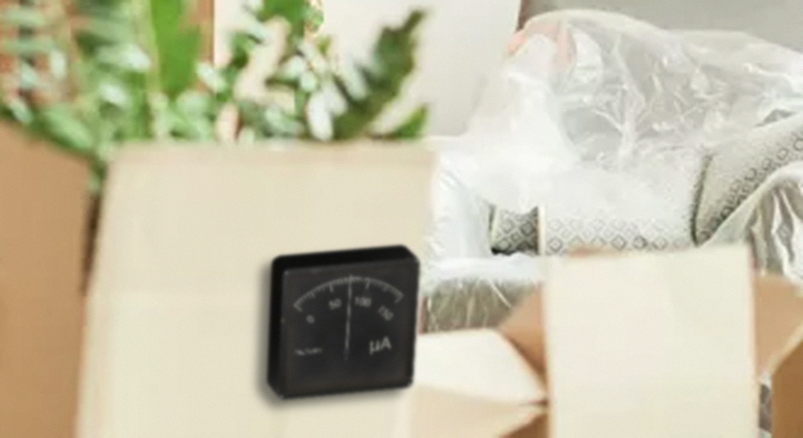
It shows 75 µA
